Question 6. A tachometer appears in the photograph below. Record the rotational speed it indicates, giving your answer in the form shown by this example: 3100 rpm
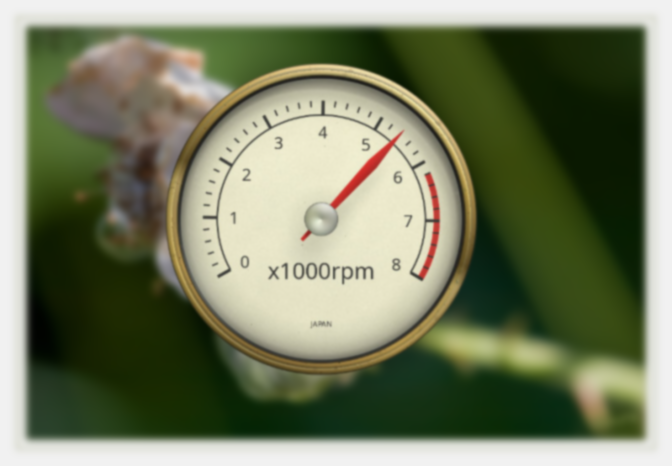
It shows 5400 rpm
